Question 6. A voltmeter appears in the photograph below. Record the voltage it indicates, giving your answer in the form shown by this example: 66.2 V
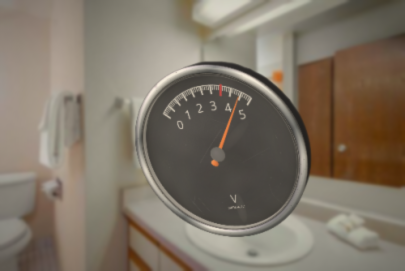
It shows 4.5 V
